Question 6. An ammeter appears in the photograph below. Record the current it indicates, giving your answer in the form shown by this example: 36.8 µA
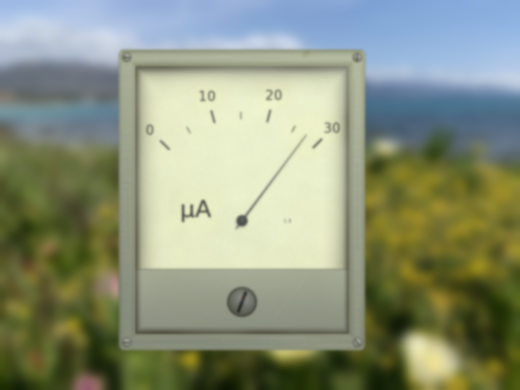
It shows 27.5 µA
